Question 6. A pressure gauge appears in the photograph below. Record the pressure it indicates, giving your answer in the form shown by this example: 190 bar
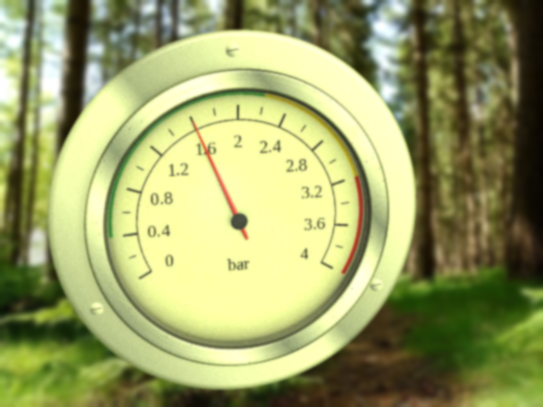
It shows 1.6 bar
